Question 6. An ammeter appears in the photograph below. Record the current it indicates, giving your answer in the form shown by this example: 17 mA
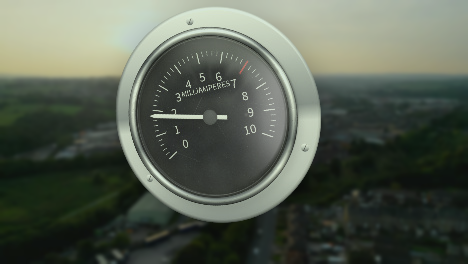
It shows 1.8 mA
